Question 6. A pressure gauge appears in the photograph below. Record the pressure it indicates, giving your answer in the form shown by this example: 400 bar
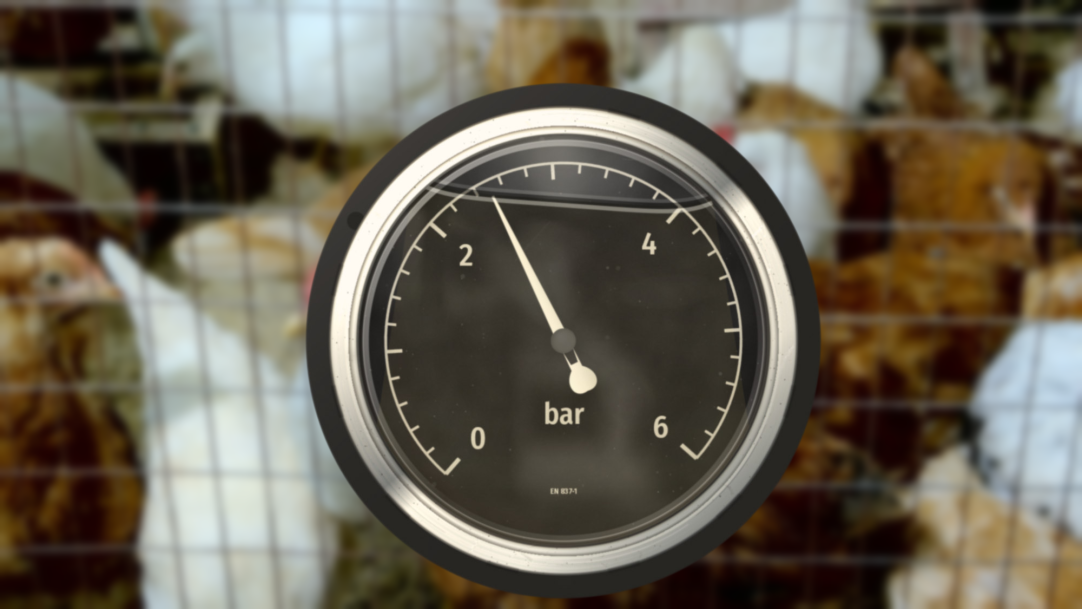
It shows 2.5 bar
